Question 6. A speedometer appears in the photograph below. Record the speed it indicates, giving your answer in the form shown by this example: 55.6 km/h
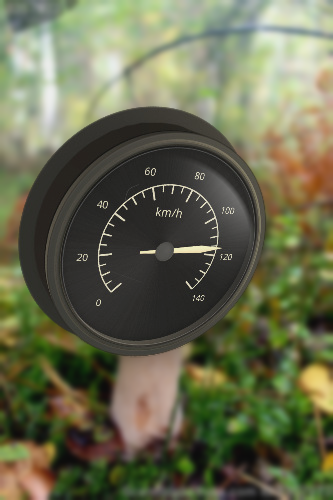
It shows 115 km/h
